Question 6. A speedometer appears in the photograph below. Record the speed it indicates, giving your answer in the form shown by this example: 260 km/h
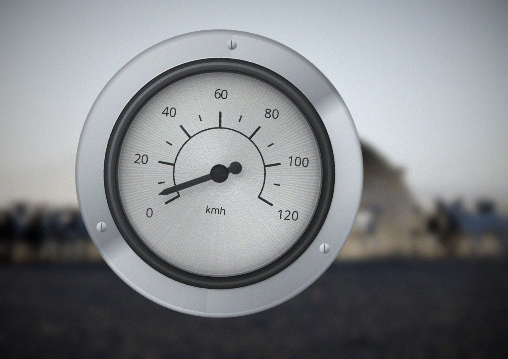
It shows 5 km/h
